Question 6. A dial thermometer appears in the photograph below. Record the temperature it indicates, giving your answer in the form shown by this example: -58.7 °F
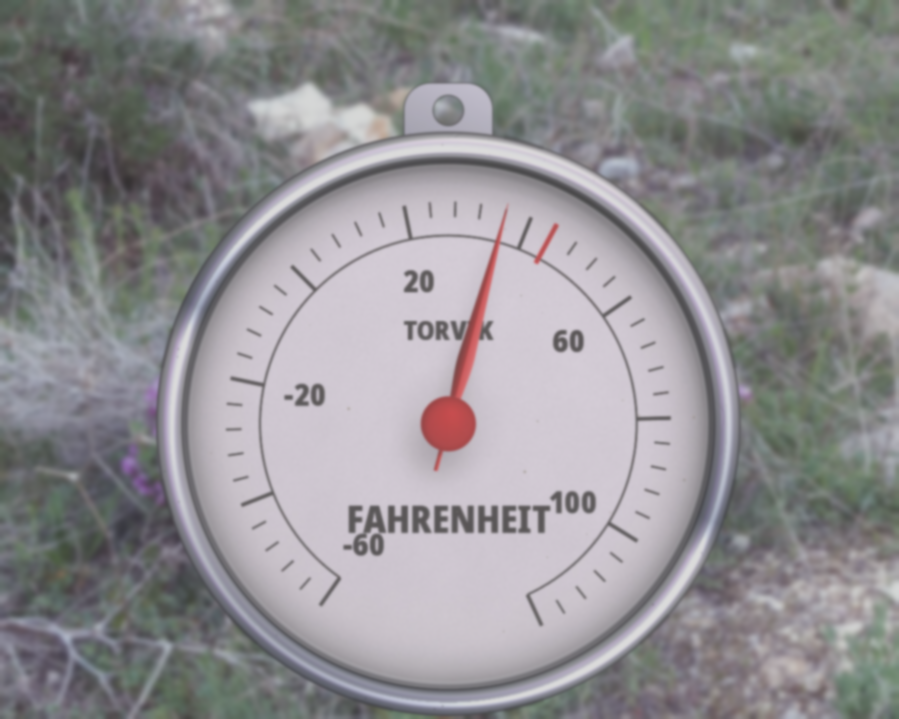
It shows 36 °F
